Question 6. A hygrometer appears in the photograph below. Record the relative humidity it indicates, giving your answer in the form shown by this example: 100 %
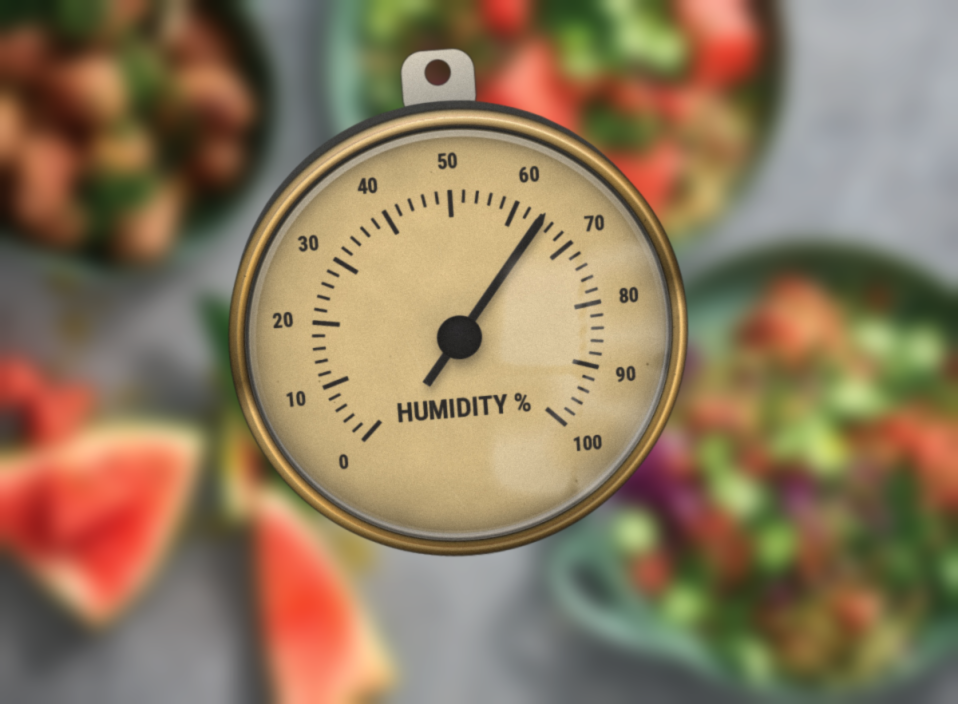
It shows 64 %
